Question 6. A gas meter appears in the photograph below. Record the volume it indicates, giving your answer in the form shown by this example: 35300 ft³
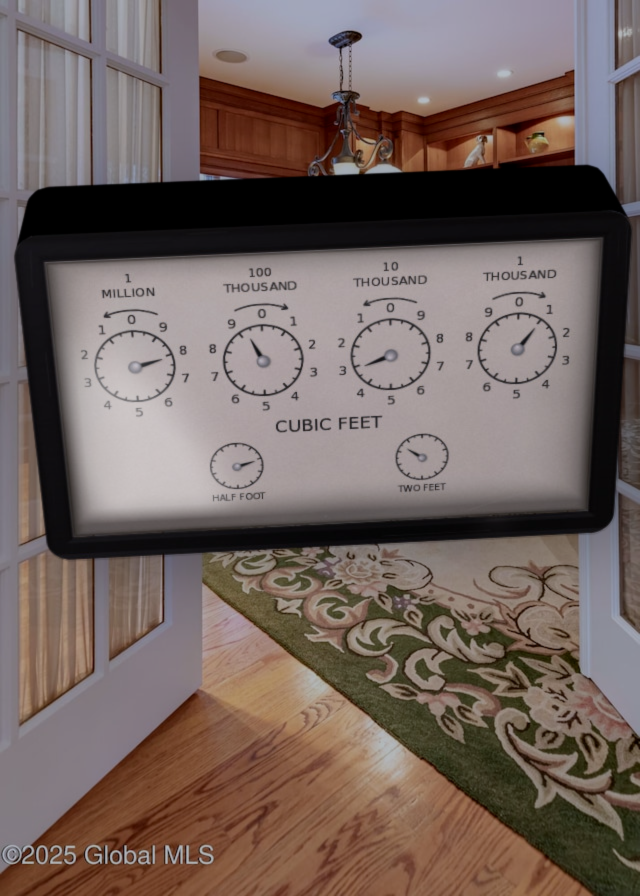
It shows 793100 ft³
